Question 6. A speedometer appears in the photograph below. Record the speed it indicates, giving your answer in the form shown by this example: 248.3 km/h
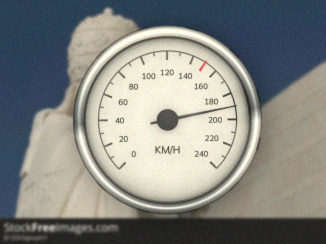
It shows 190 km/h
